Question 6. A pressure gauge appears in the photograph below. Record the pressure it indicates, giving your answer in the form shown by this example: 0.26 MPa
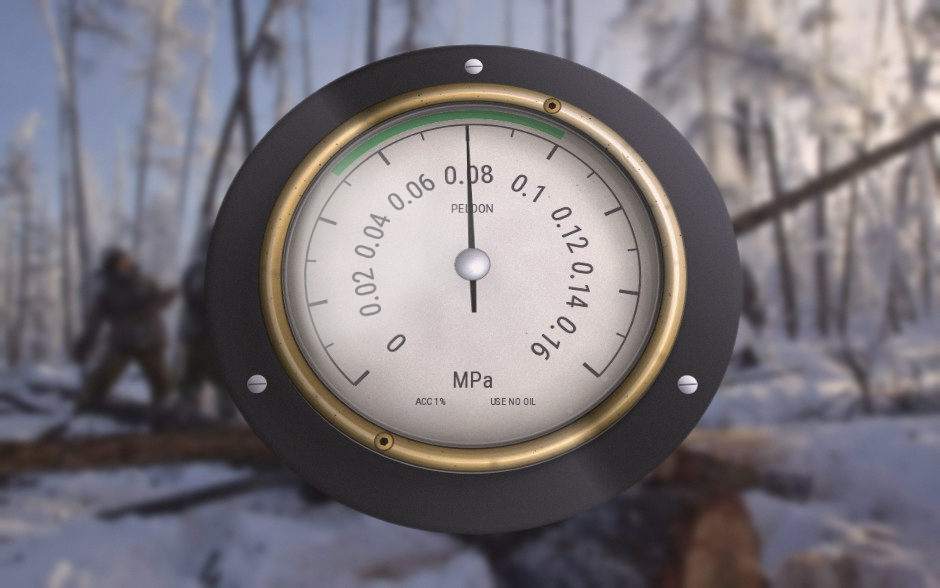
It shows 0.08 MPa
